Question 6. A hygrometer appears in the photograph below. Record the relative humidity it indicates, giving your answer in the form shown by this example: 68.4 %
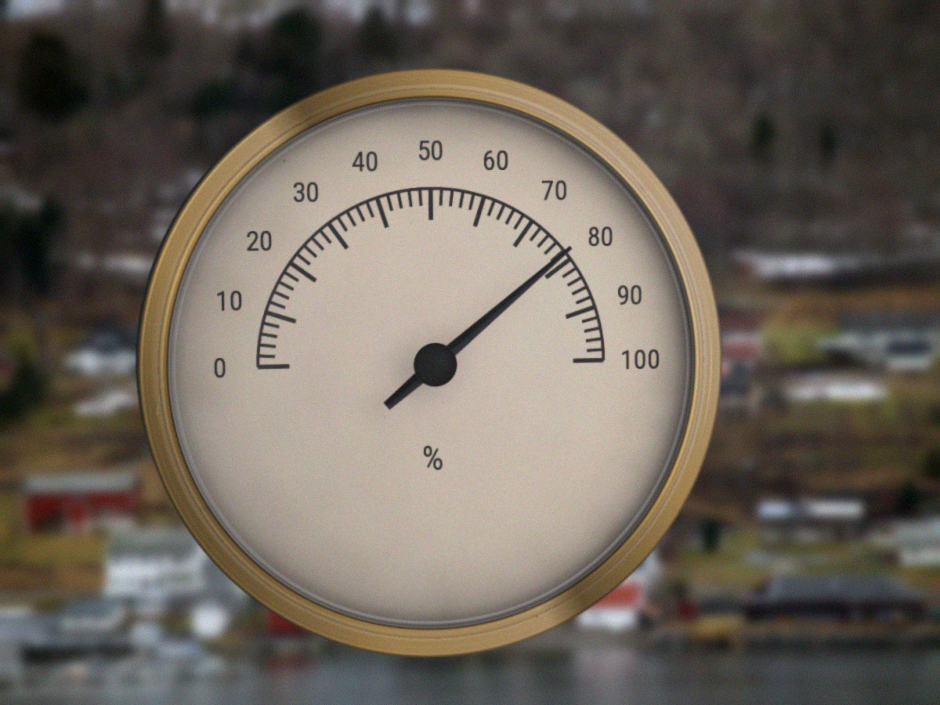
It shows 78 %
